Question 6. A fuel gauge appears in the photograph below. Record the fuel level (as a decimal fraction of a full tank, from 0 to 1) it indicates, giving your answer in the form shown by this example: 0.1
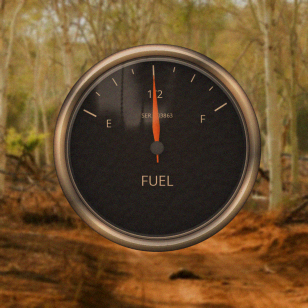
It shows 0.5
